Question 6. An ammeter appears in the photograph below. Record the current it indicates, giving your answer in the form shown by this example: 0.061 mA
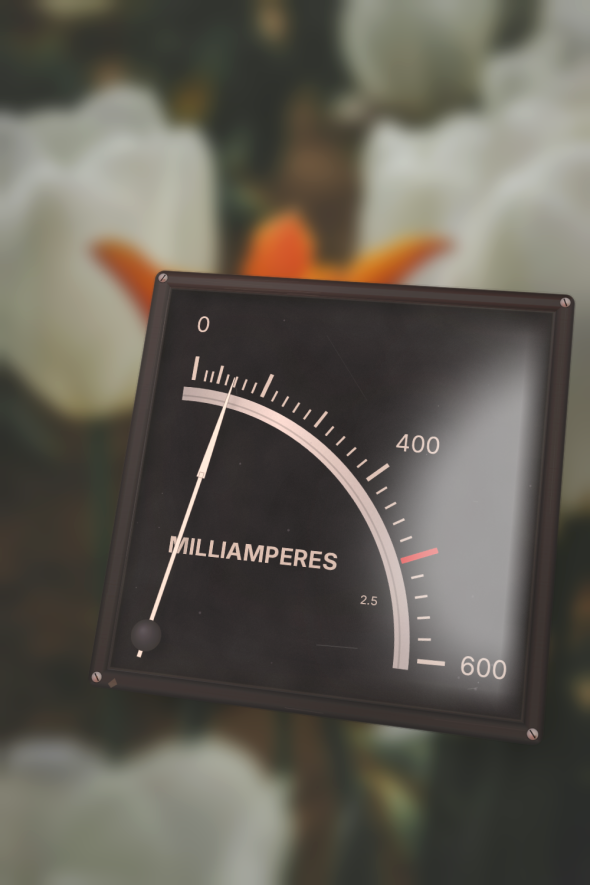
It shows 140 mA
